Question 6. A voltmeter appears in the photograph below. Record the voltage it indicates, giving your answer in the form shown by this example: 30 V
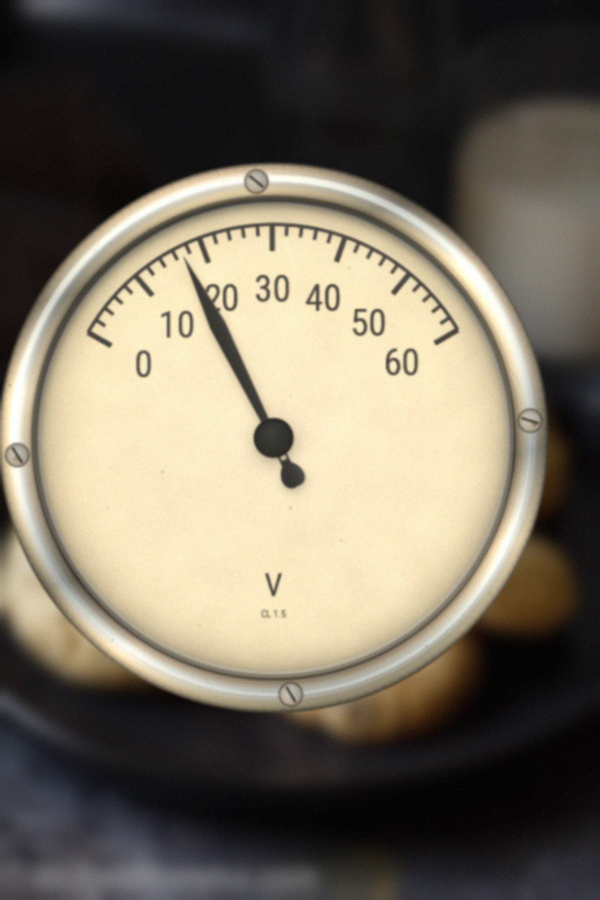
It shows 17 V
